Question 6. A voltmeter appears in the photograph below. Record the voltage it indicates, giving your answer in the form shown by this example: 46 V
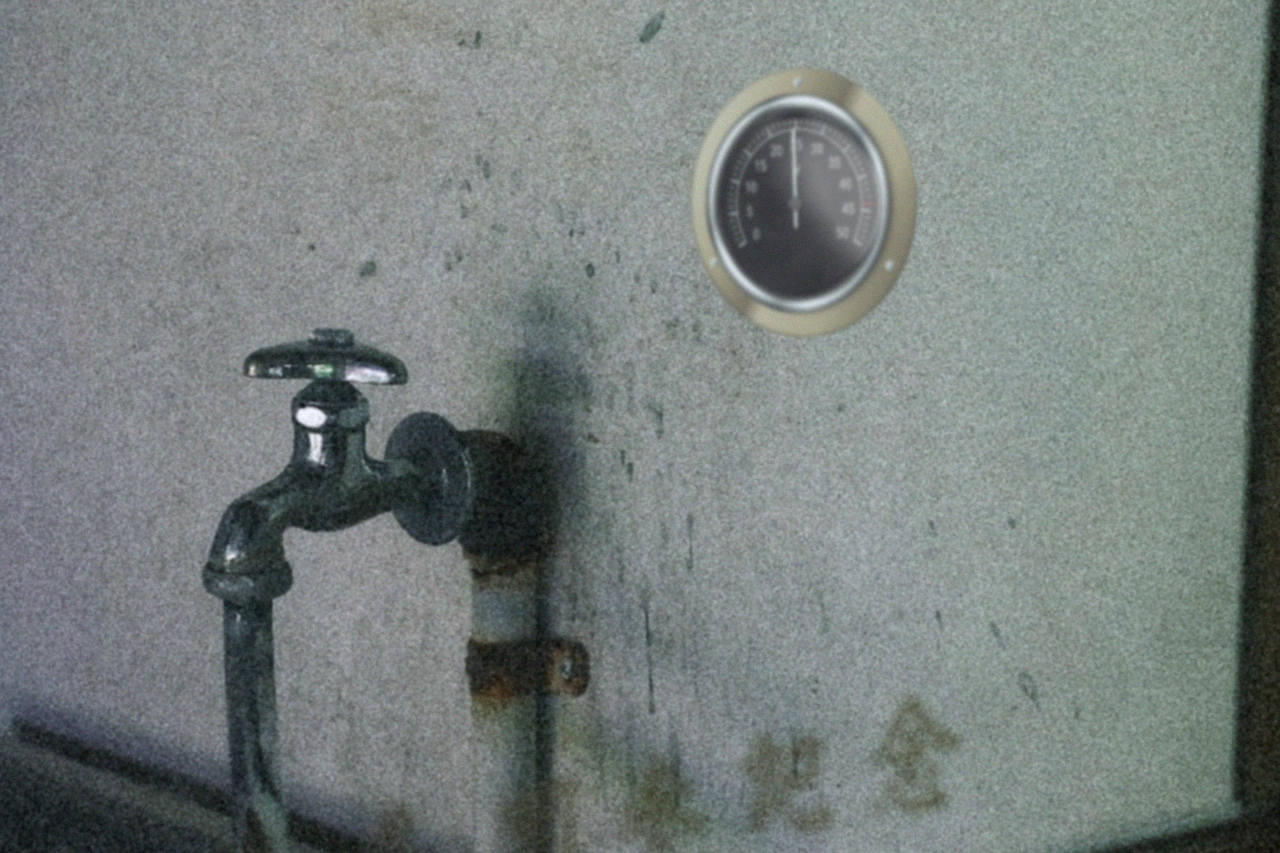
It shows 25 V
